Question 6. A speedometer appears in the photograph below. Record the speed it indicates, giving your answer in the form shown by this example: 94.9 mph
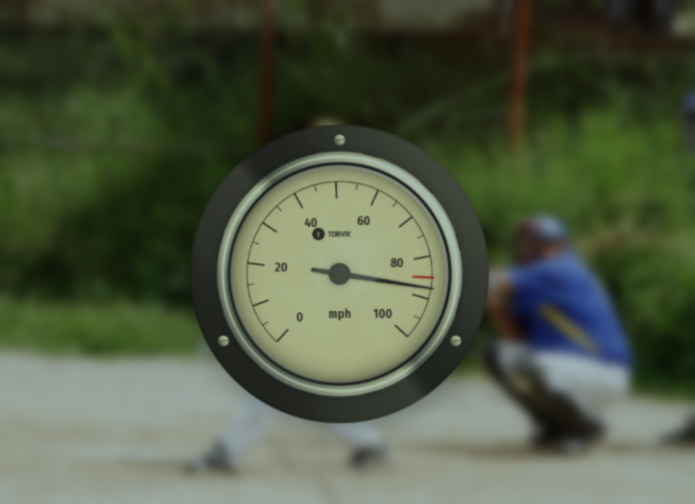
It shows 87.5 mph
